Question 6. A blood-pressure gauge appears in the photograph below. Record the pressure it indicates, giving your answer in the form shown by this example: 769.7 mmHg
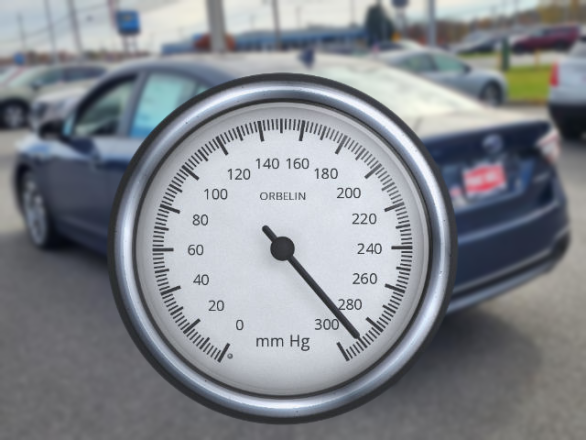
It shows 290 mmHg
